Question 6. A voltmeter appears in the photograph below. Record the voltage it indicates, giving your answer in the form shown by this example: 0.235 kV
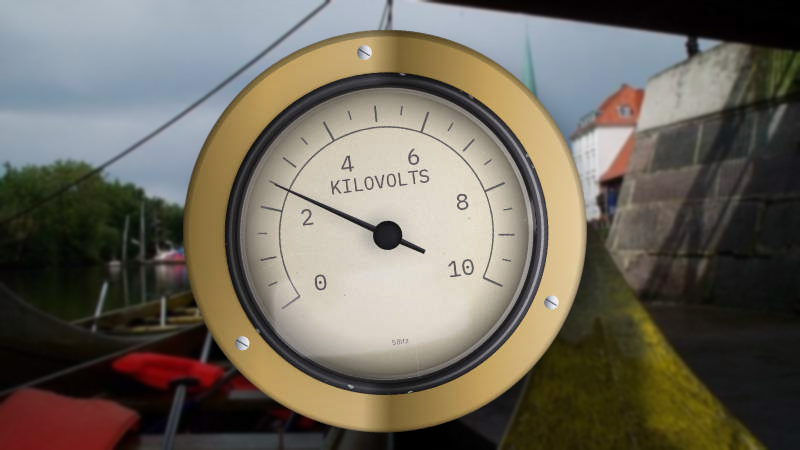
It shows 2.5 kV
